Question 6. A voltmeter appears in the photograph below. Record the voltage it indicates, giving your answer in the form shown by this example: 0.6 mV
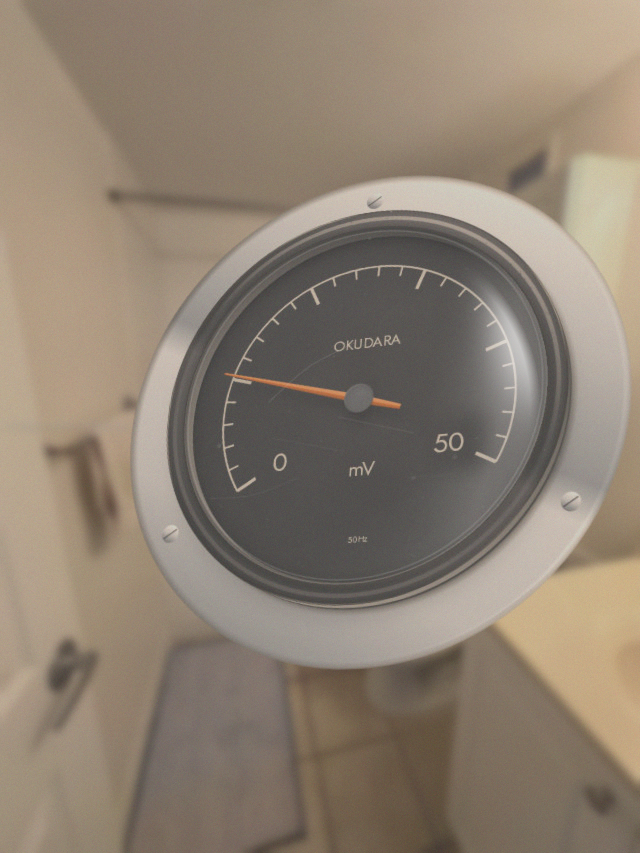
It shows 10 mV
